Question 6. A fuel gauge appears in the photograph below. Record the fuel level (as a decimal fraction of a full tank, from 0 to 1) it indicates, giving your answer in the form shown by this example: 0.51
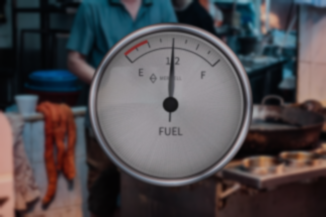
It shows 0.5
